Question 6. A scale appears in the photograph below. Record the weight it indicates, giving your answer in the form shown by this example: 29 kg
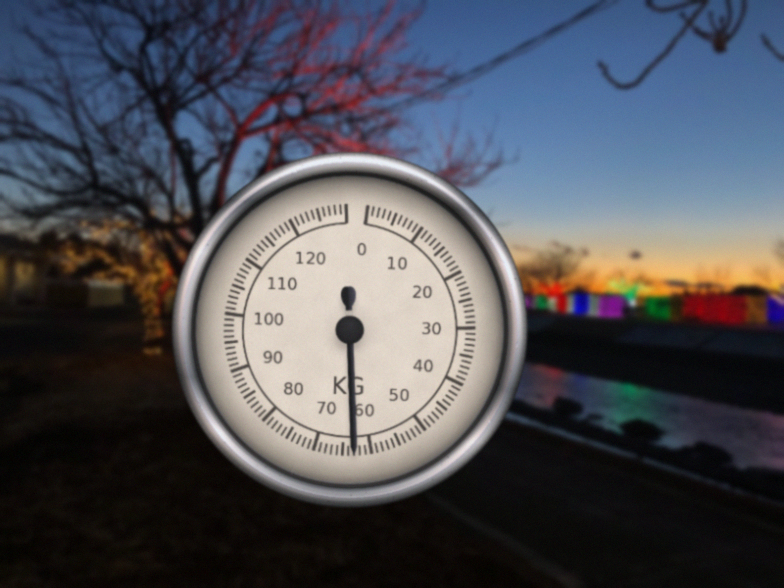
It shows 63 kg
